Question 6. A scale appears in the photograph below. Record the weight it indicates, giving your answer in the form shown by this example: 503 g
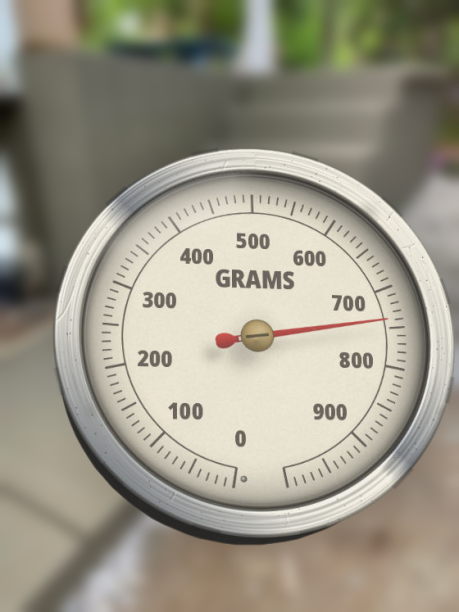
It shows 740 g
